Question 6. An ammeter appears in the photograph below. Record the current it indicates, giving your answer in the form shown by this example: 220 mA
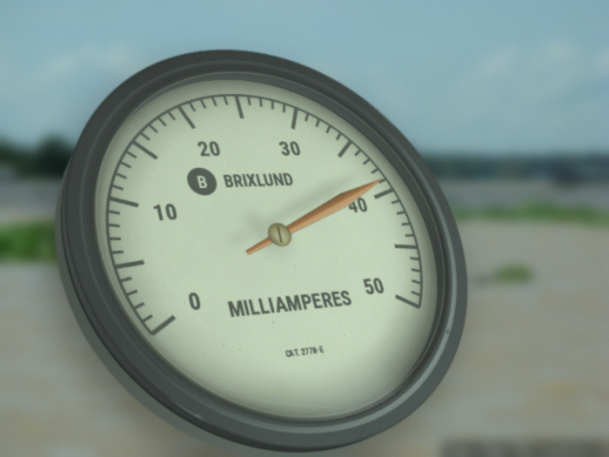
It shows 39 mA
